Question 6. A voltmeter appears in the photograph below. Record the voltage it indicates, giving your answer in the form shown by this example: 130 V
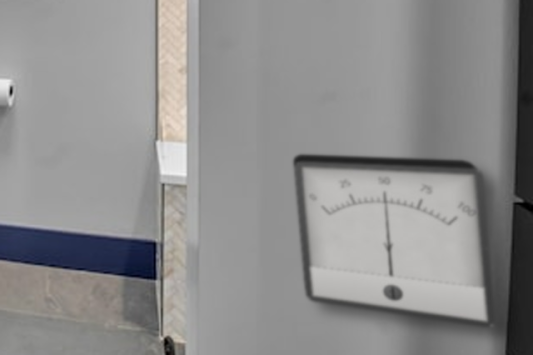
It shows 50 V
